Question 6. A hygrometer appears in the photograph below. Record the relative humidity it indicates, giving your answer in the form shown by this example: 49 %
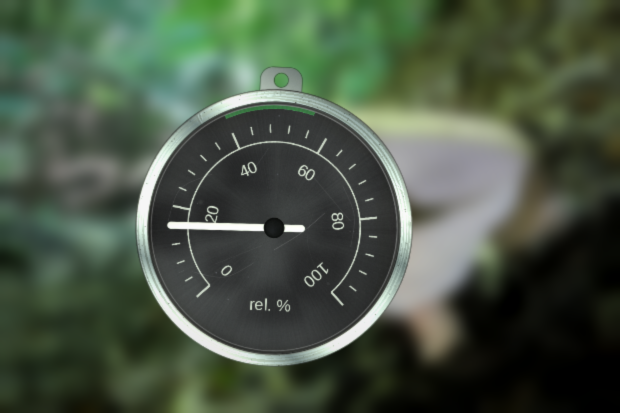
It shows 16 %
